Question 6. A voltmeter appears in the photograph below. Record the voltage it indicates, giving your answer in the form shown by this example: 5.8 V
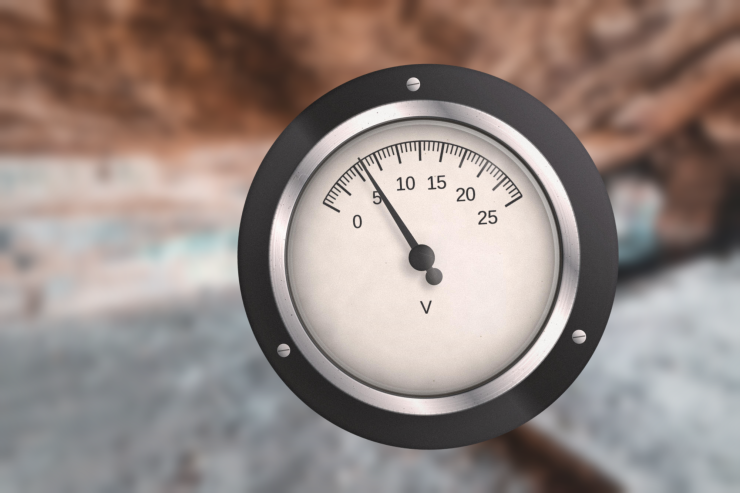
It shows 6 V
